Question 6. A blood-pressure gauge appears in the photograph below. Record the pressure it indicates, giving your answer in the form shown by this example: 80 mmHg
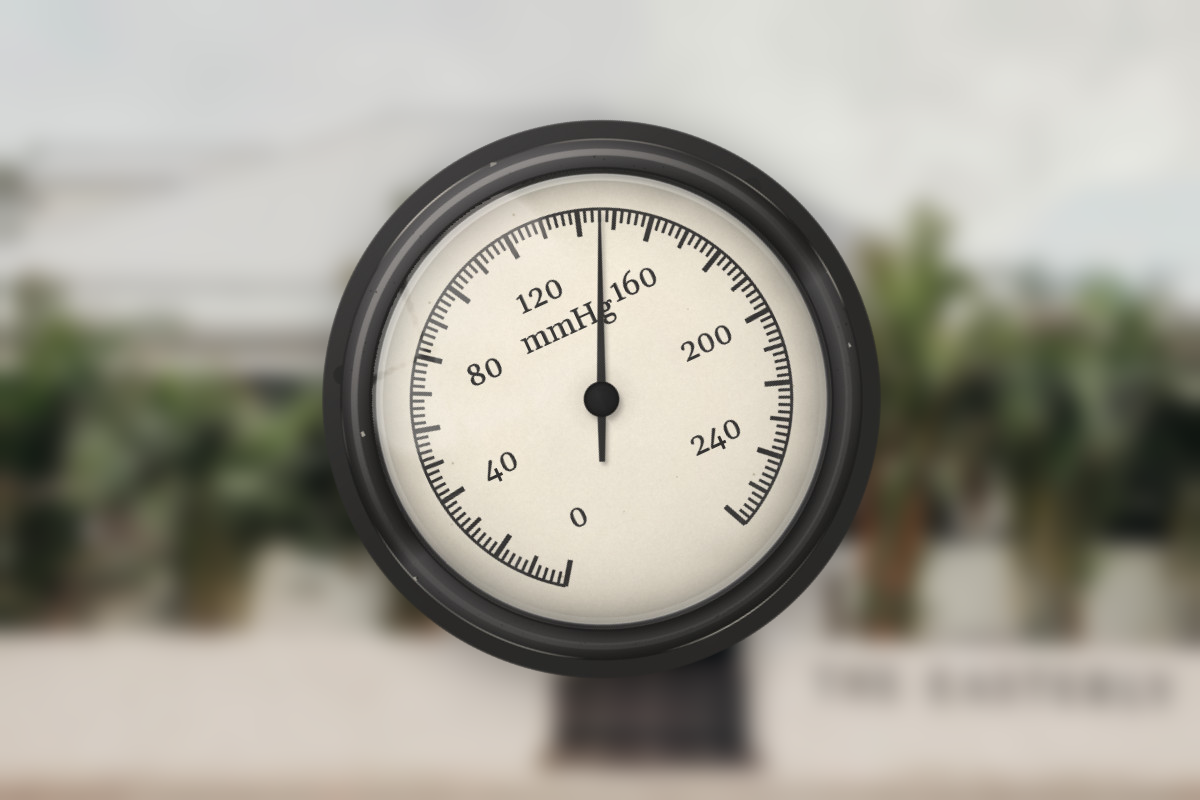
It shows 146 mmHg
